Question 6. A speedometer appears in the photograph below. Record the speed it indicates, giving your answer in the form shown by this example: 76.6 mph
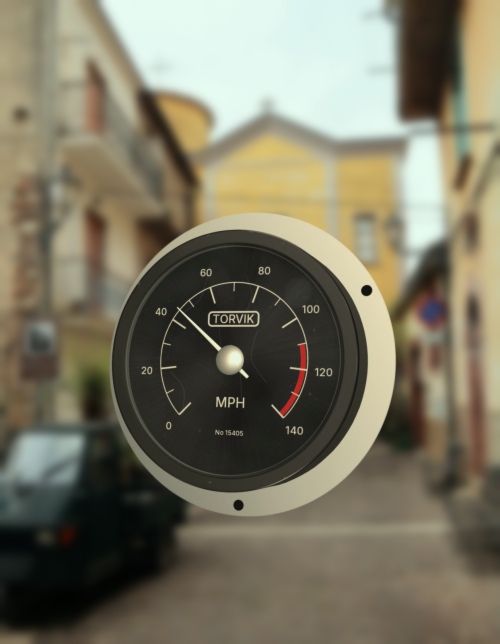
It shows 45 mph
